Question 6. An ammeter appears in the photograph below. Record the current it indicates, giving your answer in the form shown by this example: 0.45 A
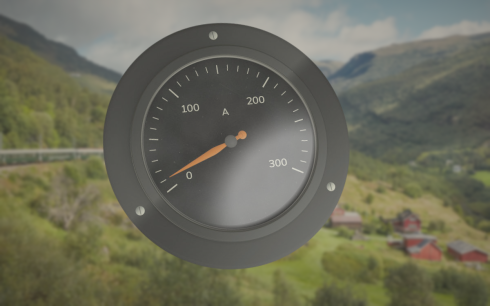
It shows 10 A
